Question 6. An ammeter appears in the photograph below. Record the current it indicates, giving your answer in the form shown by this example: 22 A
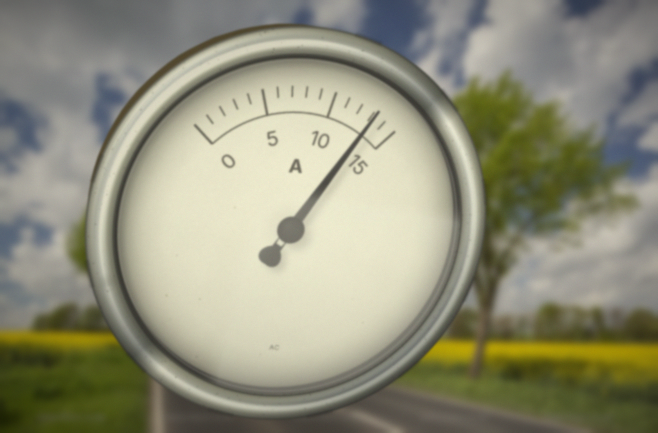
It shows 13 A
